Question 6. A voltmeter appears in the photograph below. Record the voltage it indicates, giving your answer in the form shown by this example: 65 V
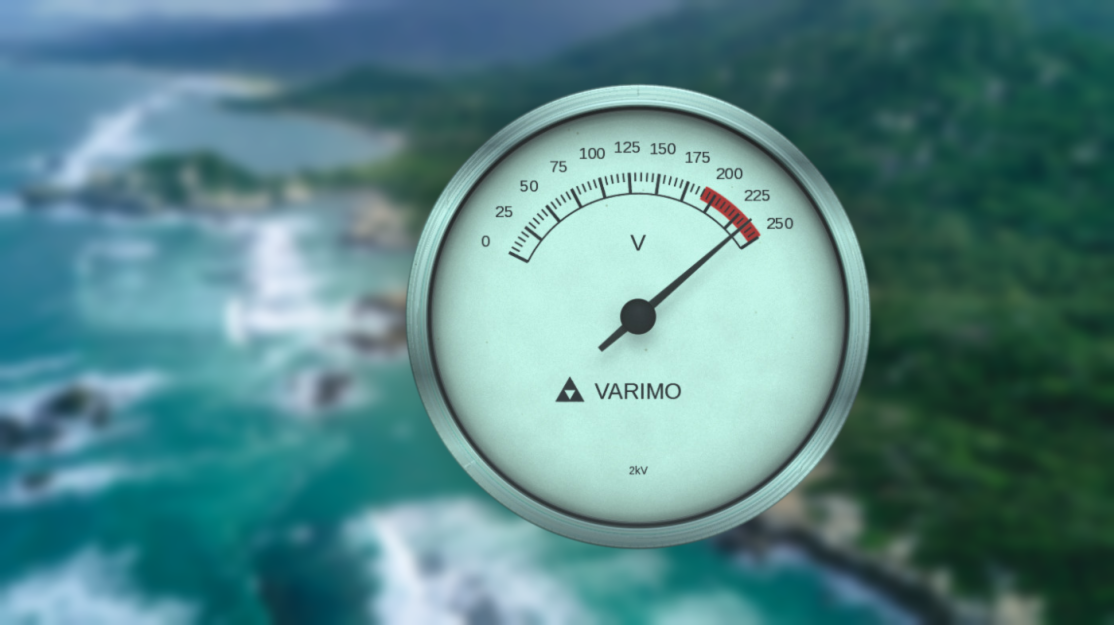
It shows 235 V
